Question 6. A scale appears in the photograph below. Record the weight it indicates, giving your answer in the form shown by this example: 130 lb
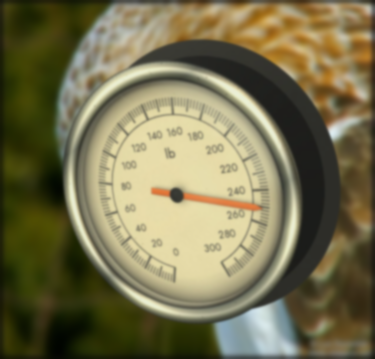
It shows 250 lb
